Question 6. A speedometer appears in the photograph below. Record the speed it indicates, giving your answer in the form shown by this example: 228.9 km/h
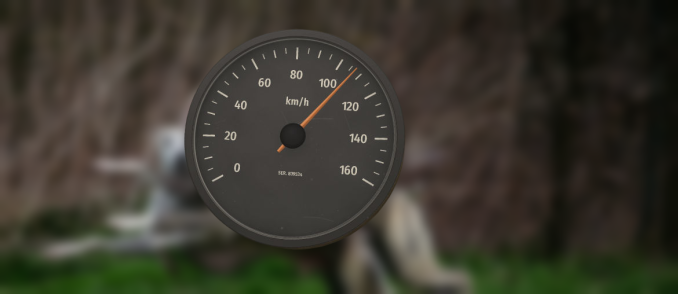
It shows 107.5 km/h
